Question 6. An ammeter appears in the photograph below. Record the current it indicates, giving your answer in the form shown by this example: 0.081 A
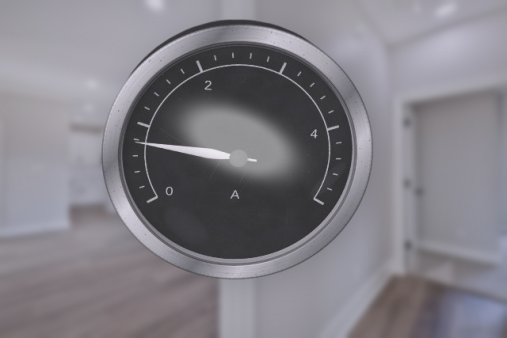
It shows 0.8 A
